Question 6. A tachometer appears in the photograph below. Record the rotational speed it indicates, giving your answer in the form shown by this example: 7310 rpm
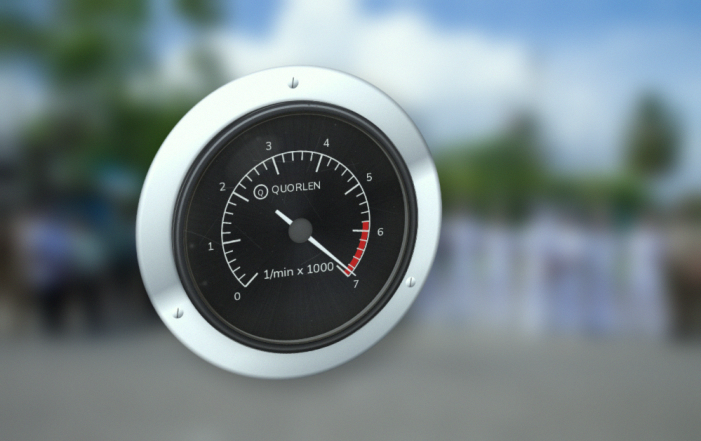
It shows 6900 rpm
